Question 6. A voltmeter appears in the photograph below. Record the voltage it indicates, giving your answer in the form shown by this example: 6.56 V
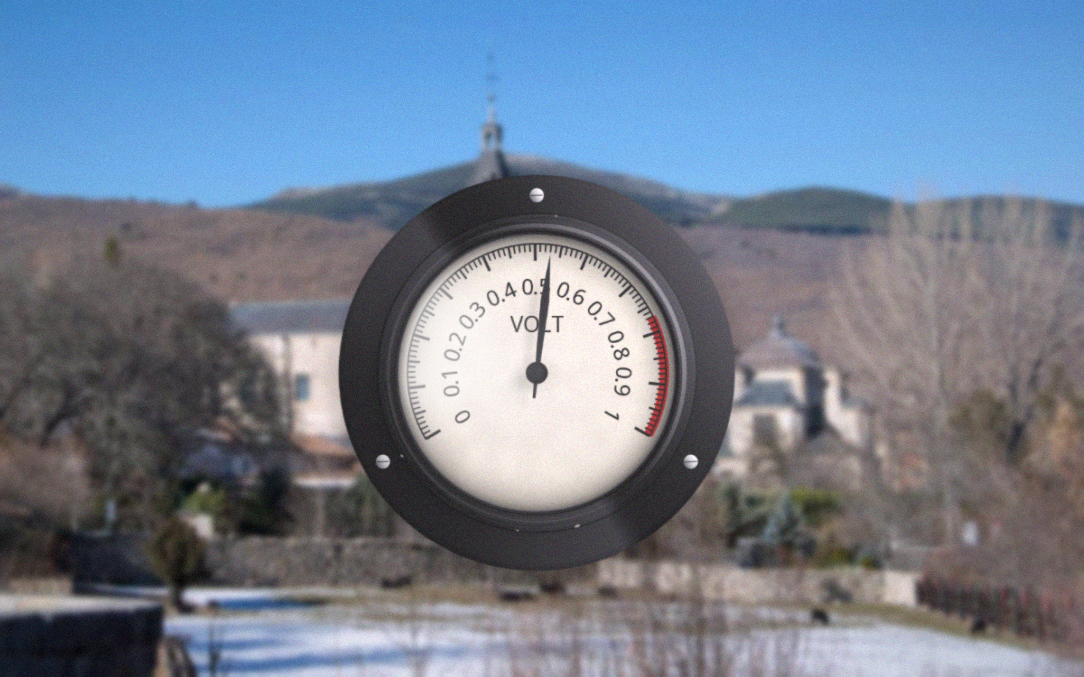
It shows 0.53 V
